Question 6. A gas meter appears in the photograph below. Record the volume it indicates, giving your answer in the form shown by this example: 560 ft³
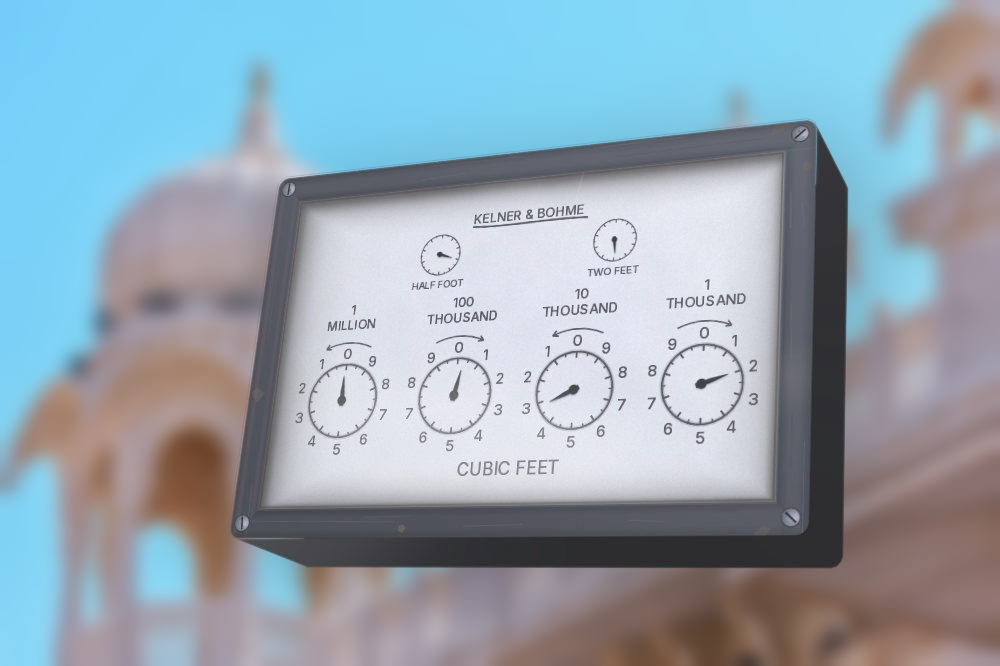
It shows 3200 ft³
